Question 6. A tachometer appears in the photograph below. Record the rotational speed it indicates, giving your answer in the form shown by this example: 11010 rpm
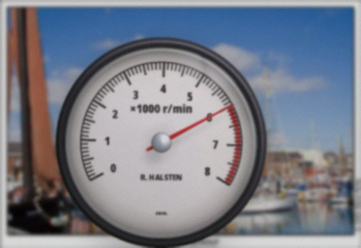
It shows 6000 rpm
